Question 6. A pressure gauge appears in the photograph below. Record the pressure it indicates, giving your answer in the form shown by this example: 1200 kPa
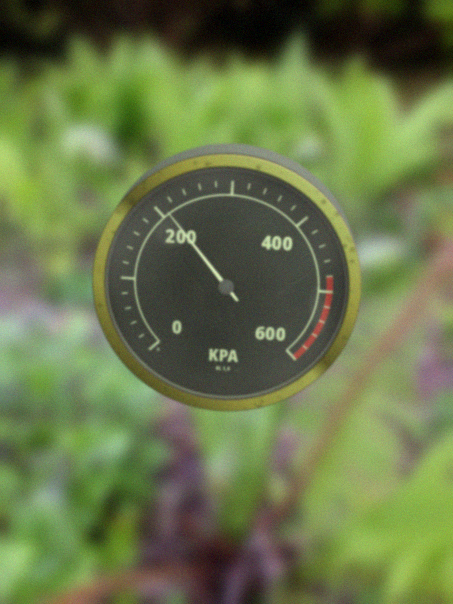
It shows 210 kPa
